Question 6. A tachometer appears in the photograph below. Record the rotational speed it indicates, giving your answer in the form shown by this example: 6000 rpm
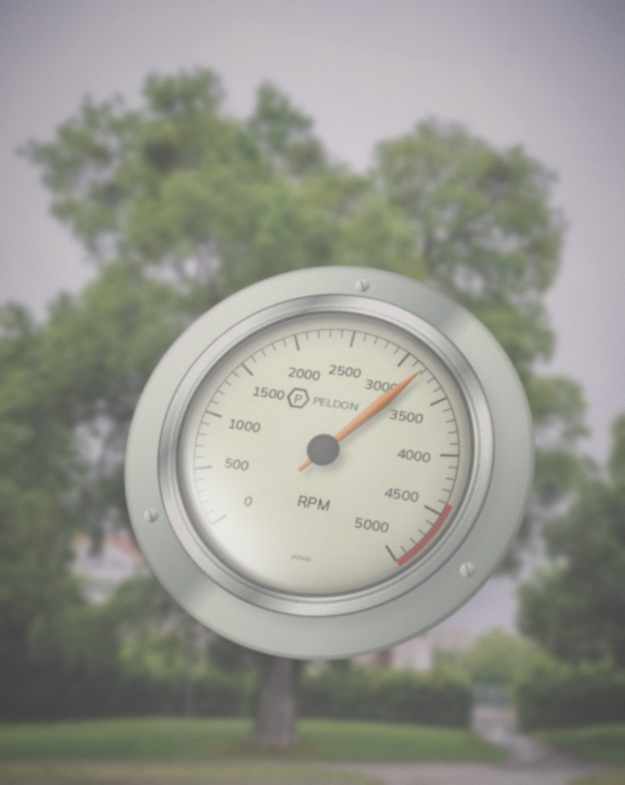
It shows 3200 rpm
